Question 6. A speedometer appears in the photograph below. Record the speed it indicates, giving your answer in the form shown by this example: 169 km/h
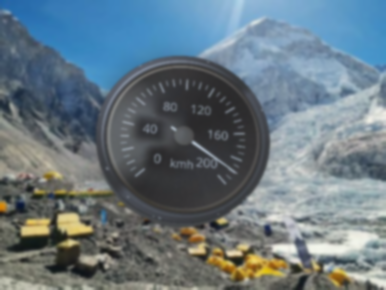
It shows 190 km/h
